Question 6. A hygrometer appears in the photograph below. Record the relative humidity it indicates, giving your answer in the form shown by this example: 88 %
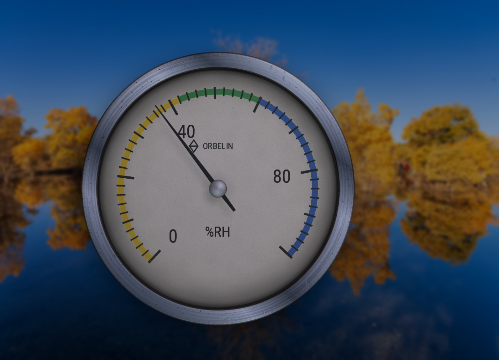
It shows 37 %
